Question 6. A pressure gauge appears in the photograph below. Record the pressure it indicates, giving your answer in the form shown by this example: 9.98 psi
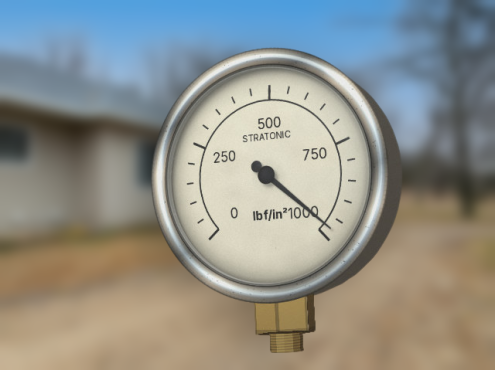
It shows 975 psi
